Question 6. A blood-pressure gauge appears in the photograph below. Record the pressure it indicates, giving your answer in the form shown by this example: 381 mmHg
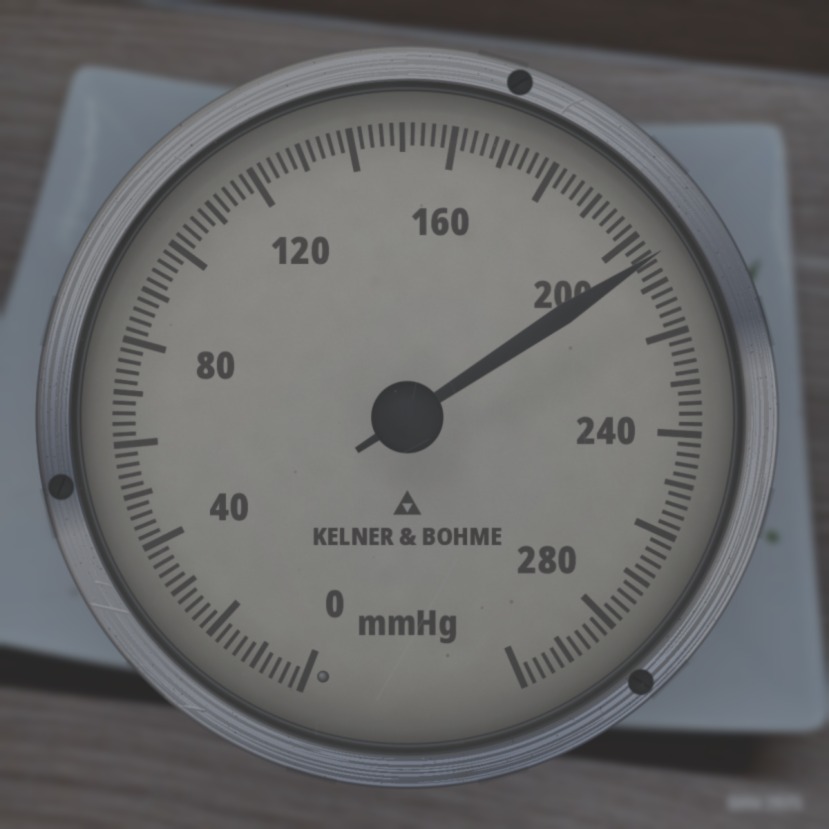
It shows 205 mmHg
